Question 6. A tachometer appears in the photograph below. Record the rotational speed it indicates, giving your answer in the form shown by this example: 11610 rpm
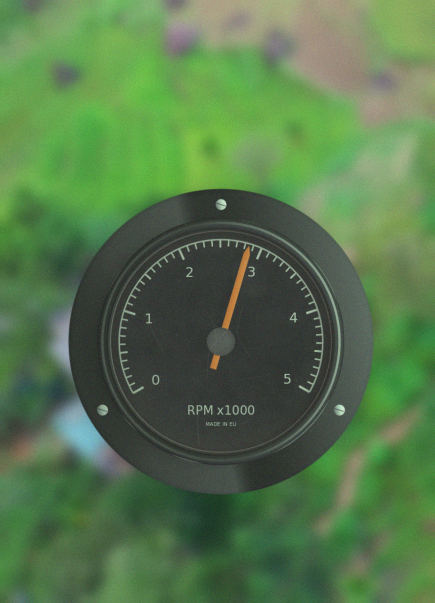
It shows 2850 rpm
